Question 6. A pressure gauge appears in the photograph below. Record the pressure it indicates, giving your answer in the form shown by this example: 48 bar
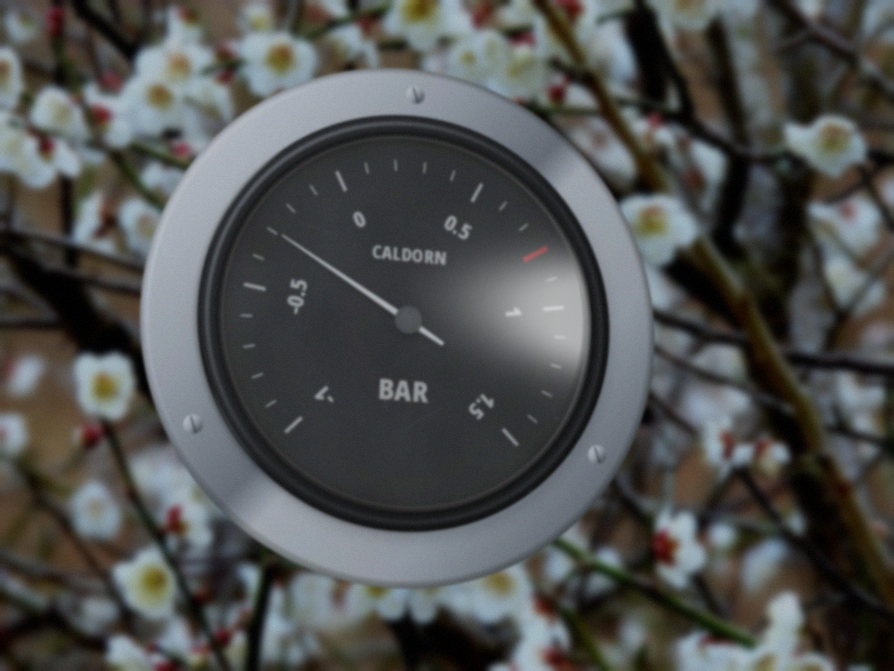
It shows -0.3 bar
